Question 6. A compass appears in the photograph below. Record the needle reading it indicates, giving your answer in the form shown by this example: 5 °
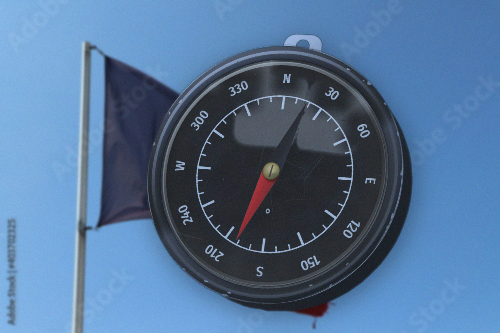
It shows 200 °
